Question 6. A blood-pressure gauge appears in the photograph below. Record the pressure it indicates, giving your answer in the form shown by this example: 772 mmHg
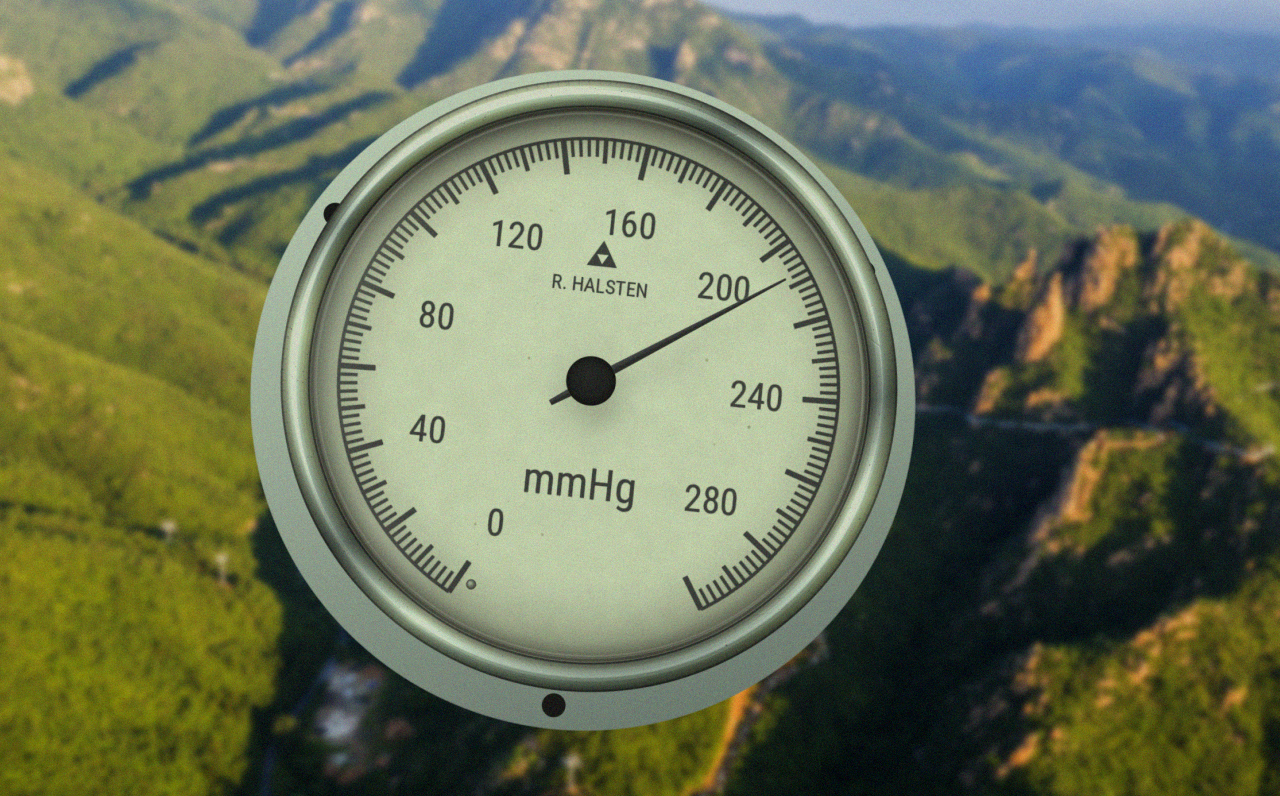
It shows 208 mmHg
